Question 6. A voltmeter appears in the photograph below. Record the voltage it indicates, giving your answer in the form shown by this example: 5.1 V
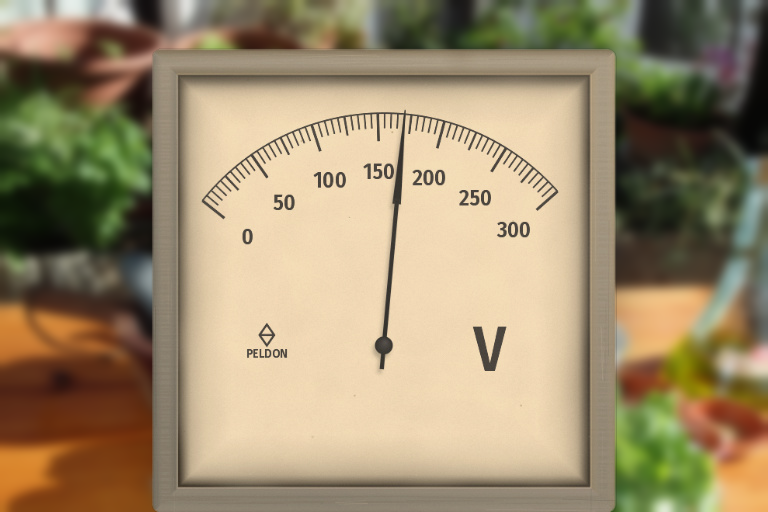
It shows 170 V
